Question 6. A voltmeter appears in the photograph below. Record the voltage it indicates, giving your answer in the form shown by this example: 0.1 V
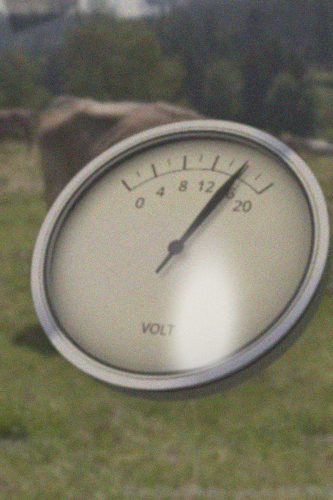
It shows 16 V
